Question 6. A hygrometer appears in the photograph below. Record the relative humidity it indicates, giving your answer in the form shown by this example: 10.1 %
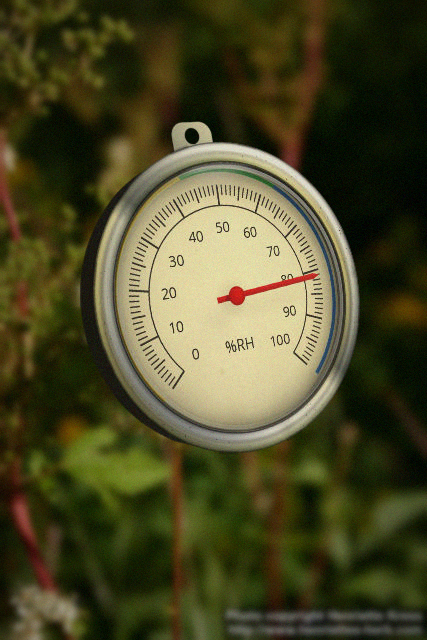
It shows 81 %
